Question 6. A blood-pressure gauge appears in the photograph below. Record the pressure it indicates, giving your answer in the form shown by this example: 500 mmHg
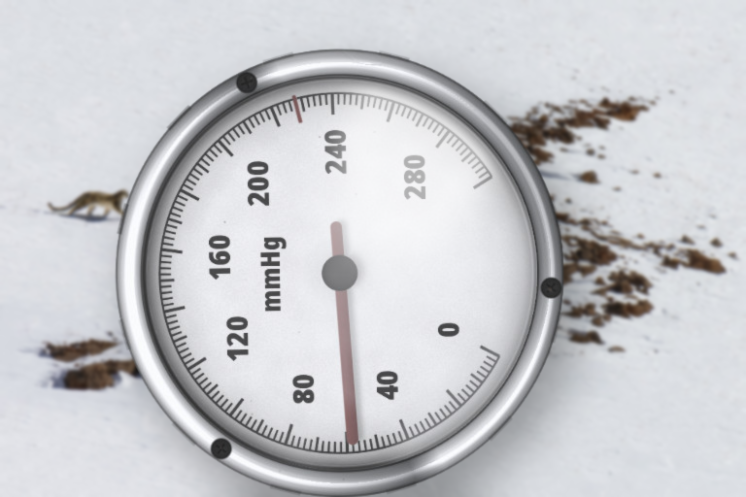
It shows 58 mmHg
